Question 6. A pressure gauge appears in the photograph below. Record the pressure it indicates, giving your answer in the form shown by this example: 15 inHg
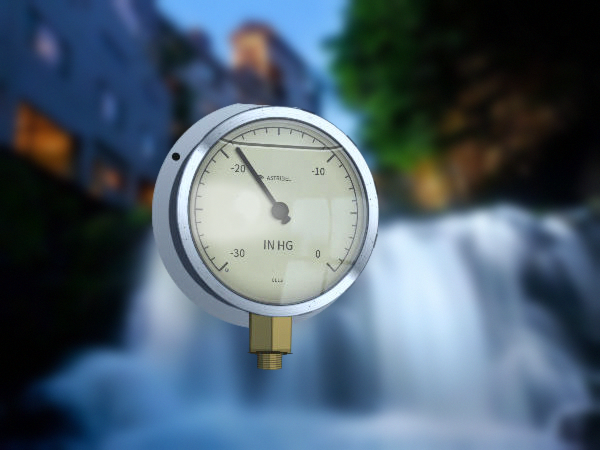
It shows -19 inHg
